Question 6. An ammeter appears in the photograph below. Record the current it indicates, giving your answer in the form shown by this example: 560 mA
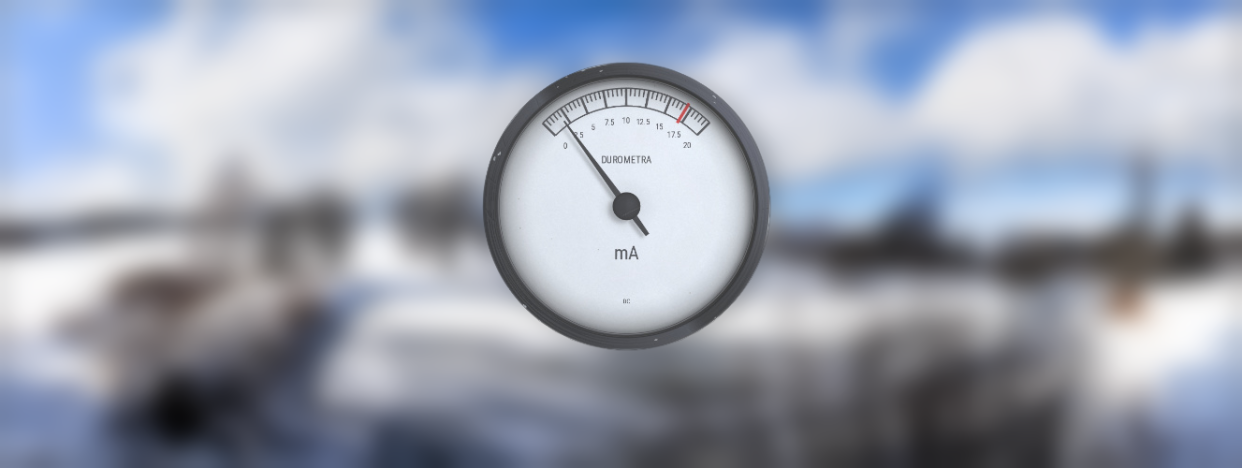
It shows 2 mA
